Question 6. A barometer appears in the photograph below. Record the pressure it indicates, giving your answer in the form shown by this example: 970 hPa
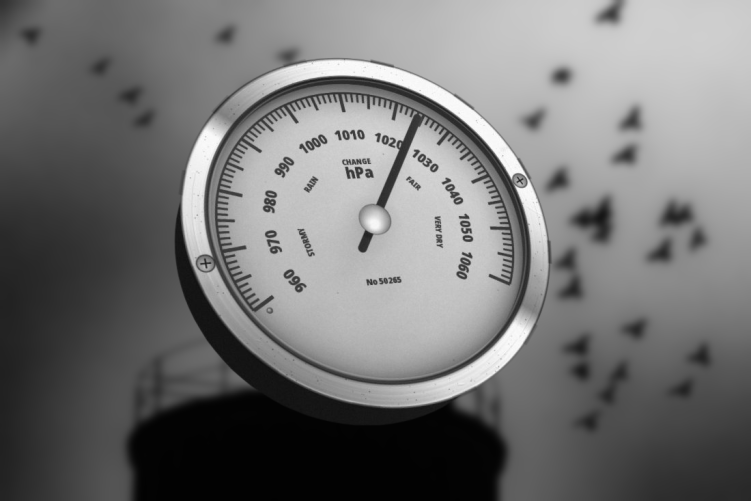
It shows 1024 hPa
